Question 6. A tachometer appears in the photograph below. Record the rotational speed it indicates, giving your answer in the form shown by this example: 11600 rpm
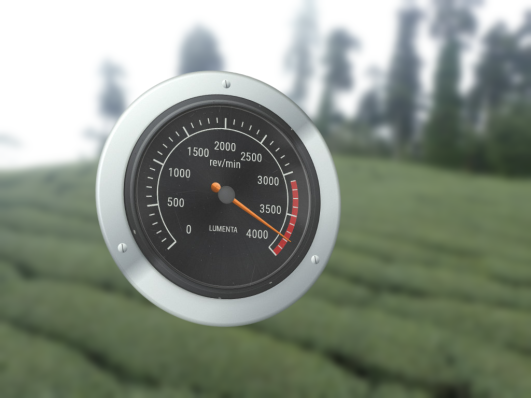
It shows 3800 rpm
